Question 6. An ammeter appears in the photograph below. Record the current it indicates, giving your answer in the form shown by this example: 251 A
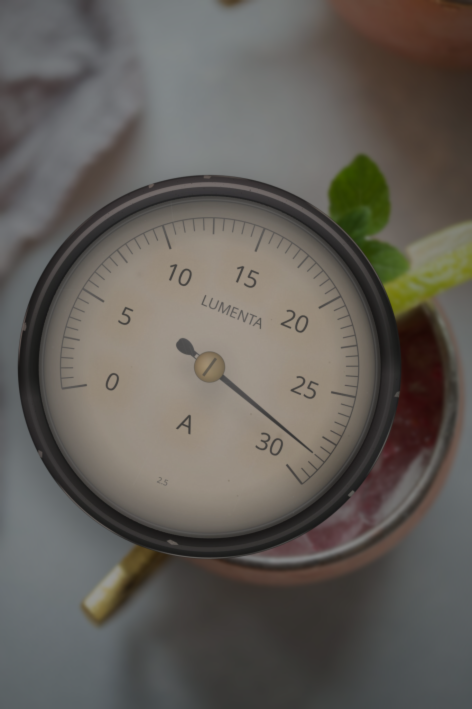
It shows 28.5 A
